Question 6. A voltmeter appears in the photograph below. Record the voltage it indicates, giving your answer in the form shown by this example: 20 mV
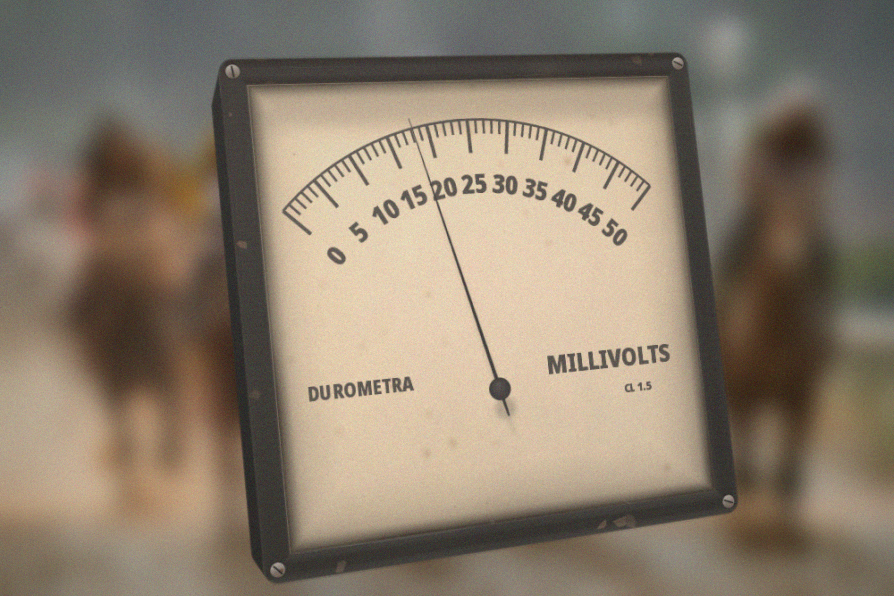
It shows 18 mV
